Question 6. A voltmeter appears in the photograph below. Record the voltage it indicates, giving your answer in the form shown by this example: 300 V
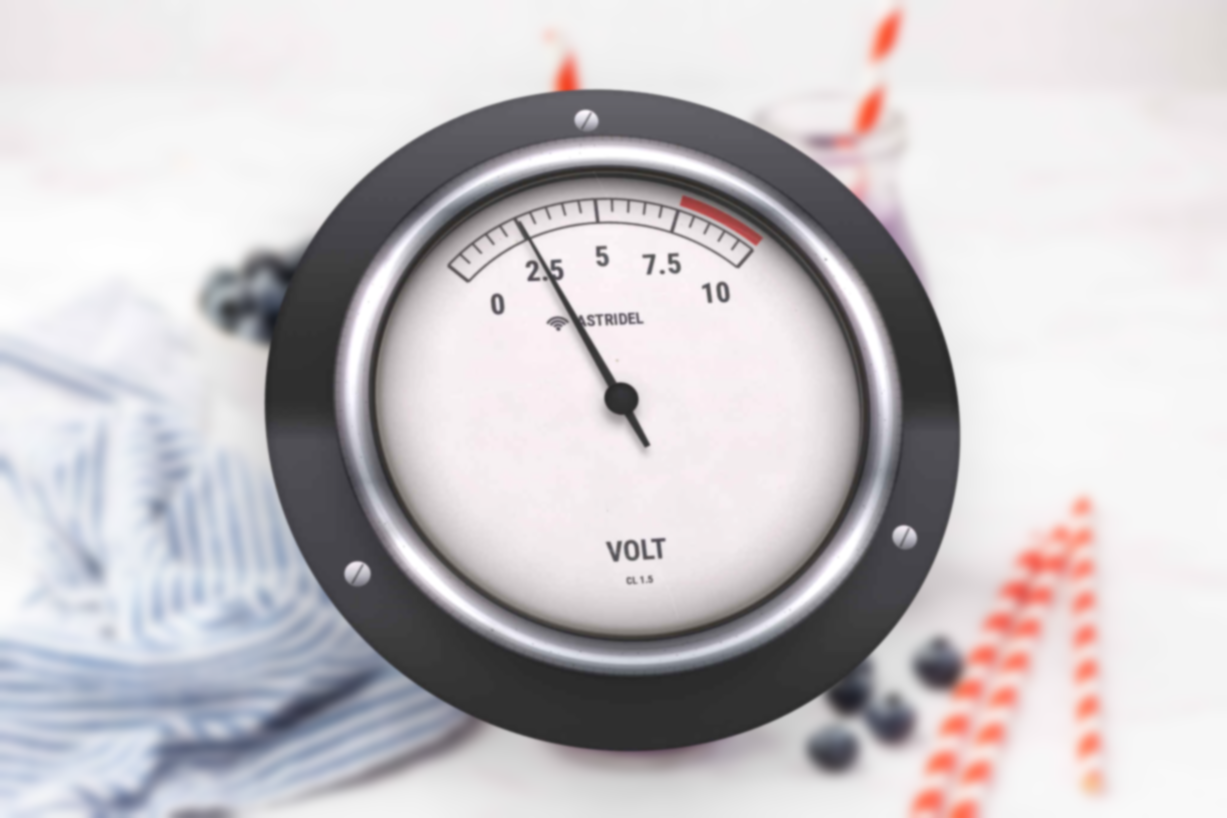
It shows 2.5 V
